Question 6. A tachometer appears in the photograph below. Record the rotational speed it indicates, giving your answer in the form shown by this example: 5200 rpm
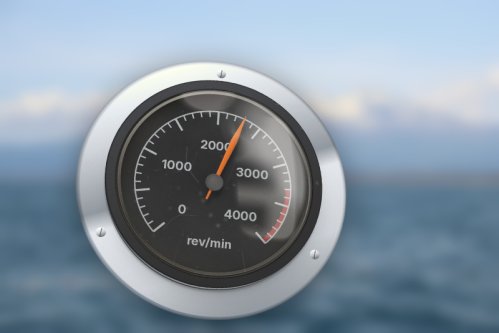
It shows 2300 rpm
